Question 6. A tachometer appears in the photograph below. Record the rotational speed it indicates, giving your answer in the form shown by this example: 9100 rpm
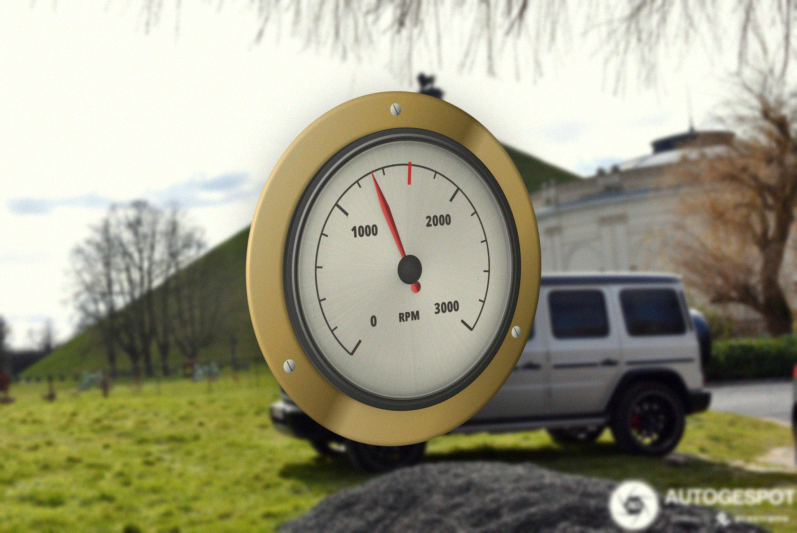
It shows 1300 rpm
